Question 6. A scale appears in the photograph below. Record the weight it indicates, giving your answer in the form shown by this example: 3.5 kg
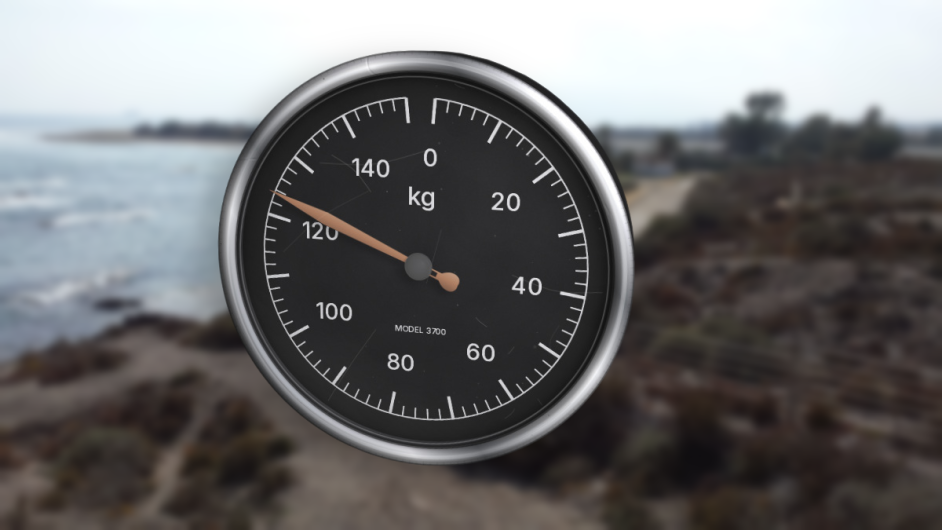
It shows 124 kg
